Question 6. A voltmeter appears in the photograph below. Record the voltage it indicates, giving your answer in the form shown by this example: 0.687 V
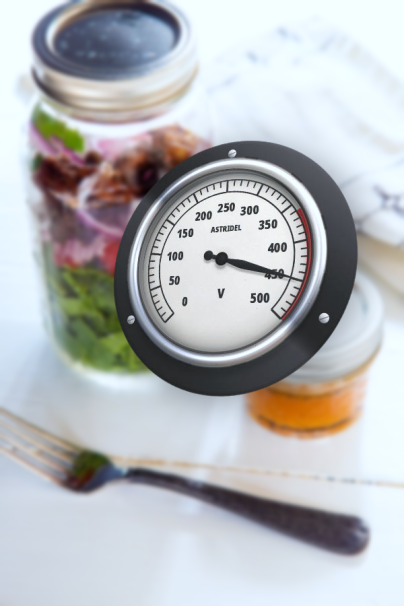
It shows 450 V
